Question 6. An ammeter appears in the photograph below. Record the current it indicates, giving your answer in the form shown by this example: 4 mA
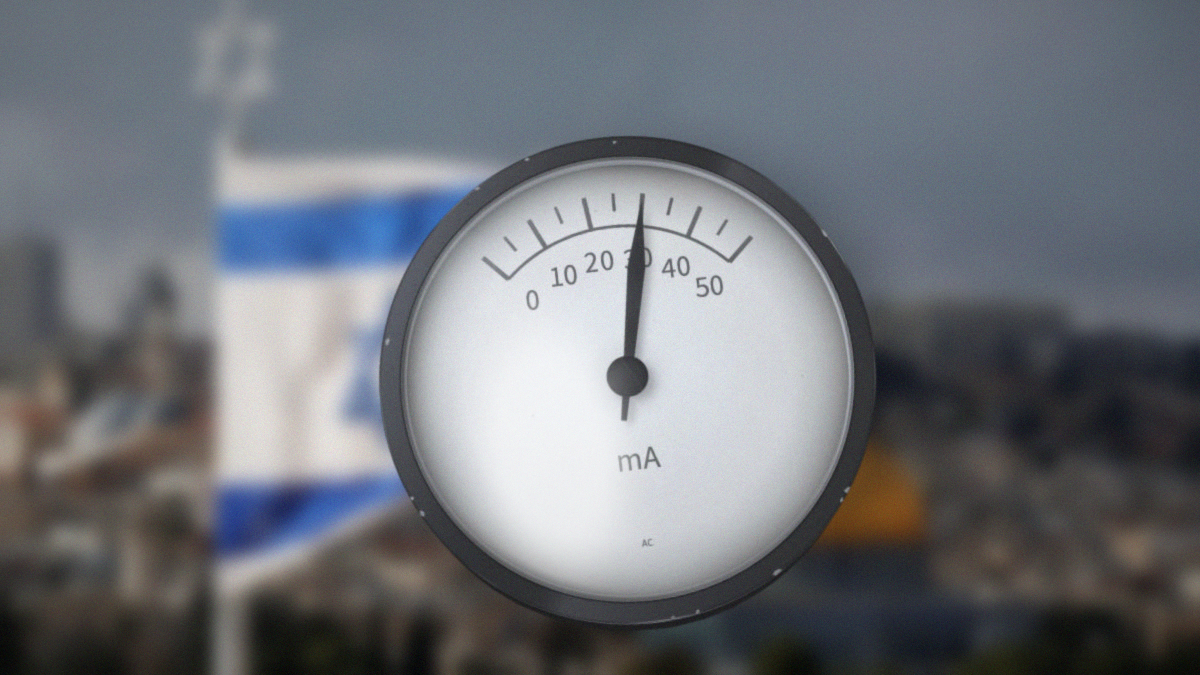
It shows 30 mA
